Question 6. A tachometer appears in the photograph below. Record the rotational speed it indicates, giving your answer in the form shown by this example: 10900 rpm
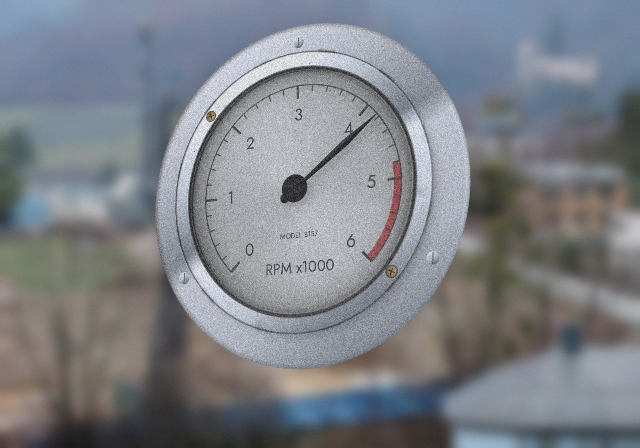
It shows 4200 rpm
